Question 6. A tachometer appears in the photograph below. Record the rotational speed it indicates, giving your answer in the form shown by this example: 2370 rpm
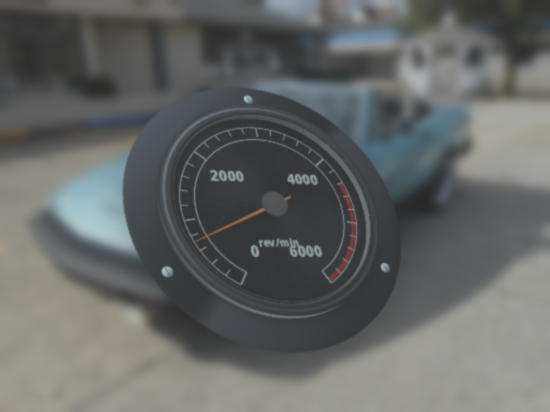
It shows 700 rpm
